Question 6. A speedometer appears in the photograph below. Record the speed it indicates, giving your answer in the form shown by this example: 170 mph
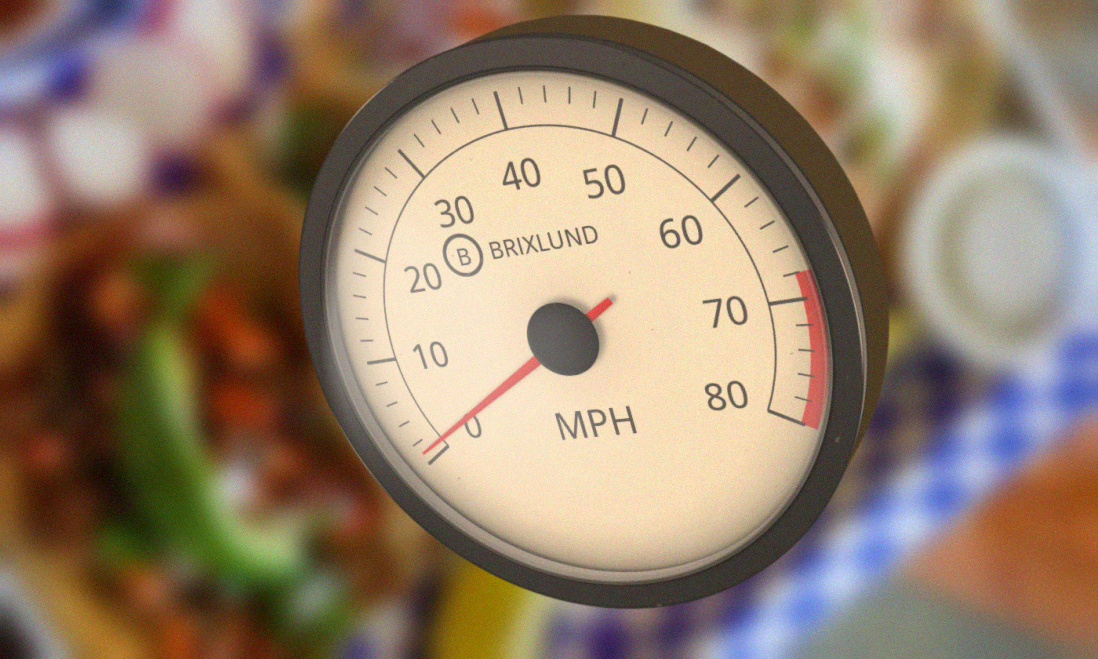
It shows 1 mph
